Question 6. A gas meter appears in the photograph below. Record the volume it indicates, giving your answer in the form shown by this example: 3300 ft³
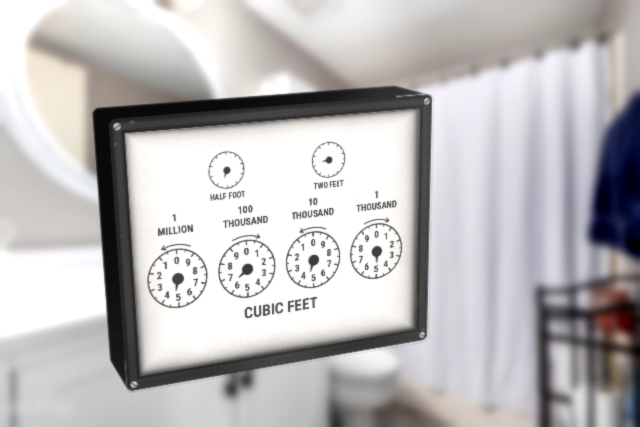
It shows 464500 ft³
